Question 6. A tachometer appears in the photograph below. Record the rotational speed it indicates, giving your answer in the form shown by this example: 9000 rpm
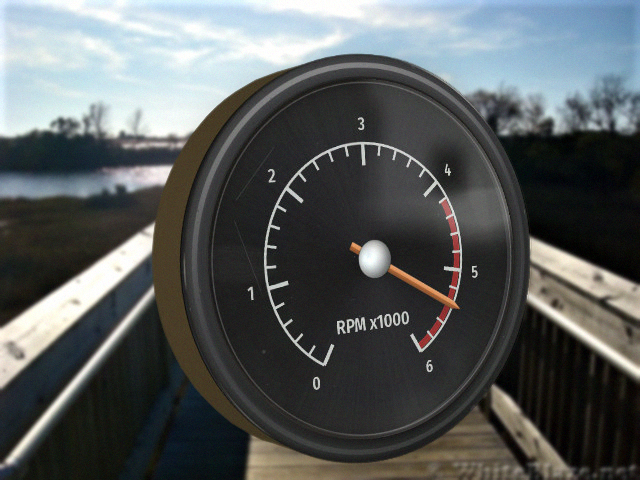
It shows 5400 rpm
